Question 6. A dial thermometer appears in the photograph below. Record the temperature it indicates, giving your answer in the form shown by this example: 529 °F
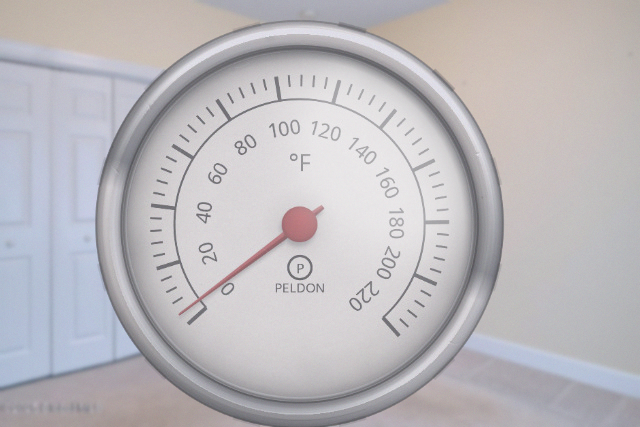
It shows 4 °F
